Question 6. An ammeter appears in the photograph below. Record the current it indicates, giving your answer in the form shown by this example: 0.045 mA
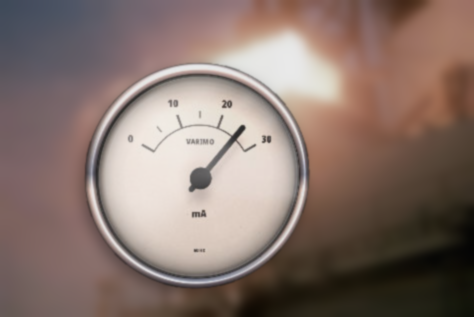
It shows 25 mA
